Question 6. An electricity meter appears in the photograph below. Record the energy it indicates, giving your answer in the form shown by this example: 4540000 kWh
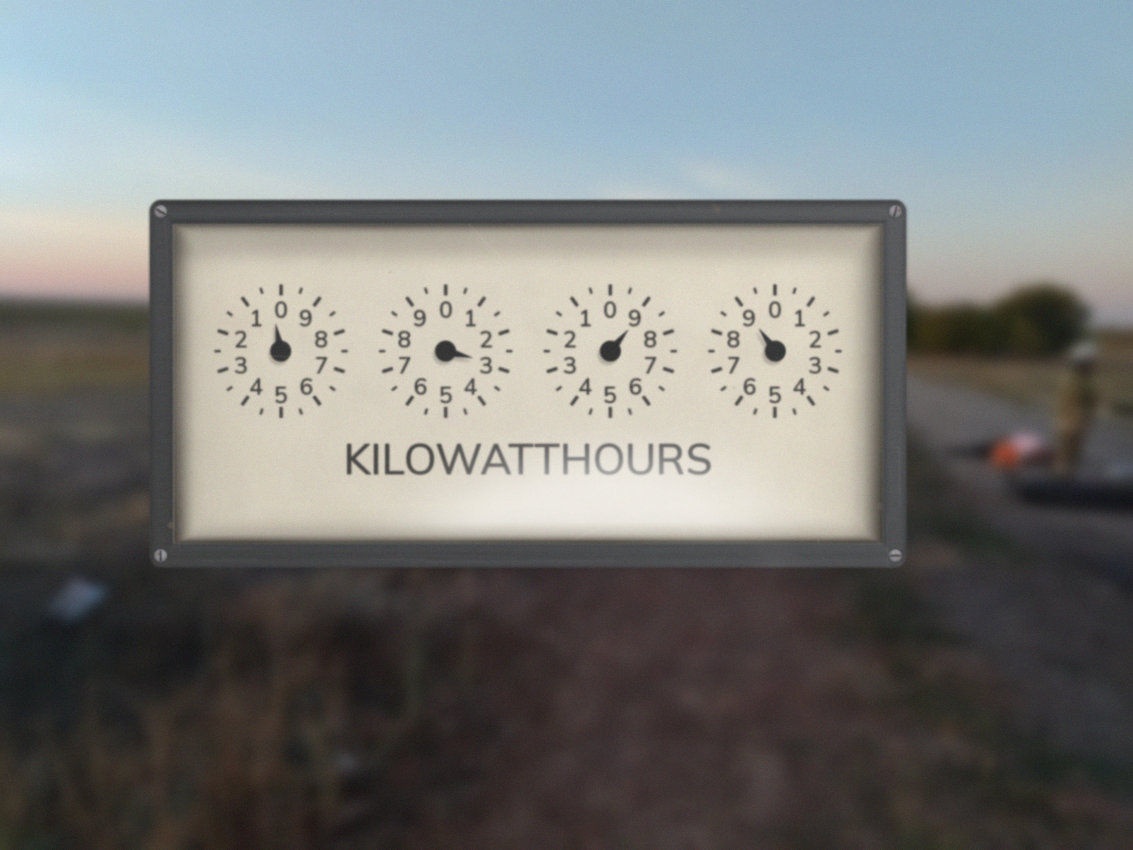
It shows 289 kWh
